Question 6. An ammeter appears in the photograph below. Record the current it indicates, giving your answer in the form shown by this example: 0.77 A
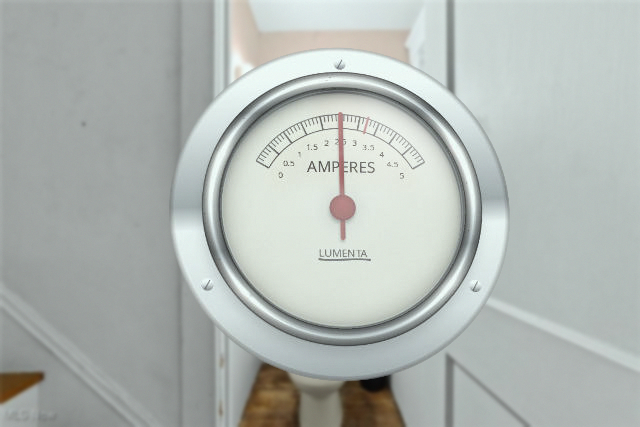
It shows 2.5 A
